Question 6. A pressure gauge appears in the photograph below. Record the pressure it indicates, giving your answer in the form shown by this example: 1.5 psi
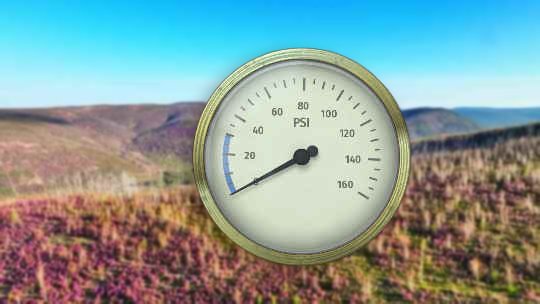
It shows 0 psi
